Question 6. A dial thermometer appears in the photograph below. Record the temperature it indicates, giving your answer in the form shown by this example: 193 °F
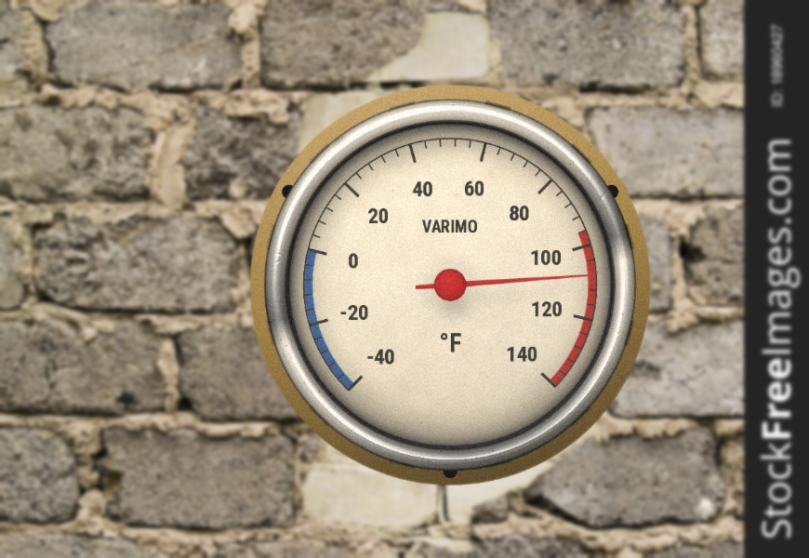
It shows 108 °F
